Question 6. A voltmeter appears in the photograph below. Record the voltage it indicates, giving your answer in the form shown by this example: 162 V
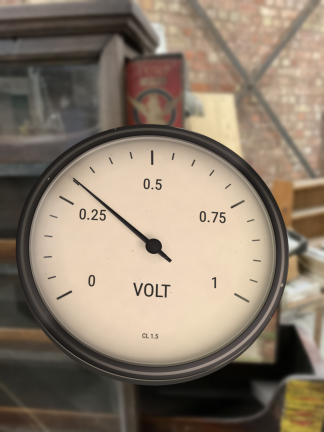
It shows 0.3 V
